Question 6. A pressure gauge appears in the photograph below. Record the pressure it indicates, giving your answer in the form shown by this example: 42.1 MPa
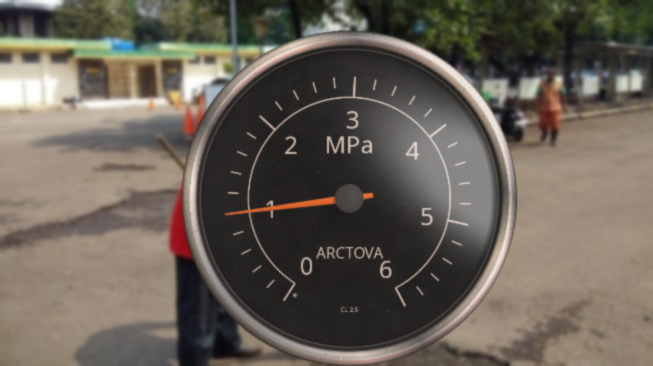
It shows 1 MPa
